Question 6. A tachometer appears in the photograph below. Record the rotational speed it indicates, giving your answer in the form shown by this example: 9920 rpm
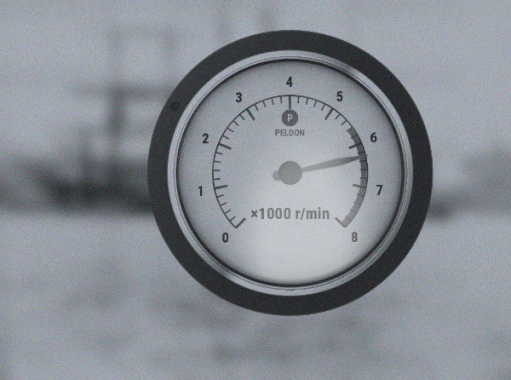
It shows 6300 rpm
